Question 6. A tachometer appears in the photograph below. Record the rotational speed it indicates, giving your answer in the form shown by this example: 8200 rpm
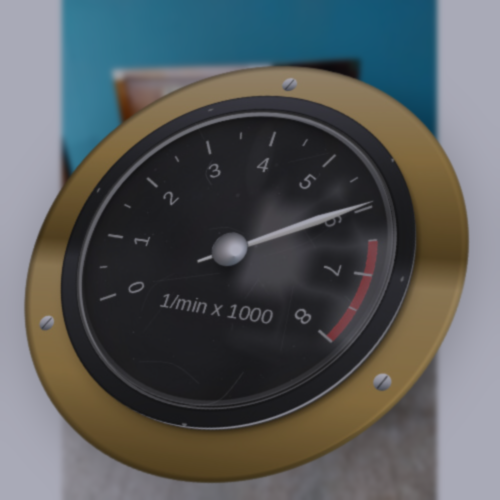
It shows 6000 rpm
